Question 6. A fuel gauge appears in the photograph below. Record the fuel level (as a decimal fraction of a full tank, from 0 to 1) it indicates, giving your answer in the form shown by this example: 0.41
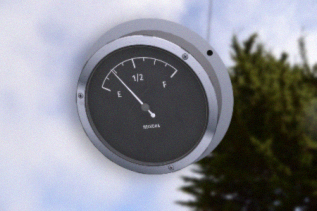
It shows 0.25
